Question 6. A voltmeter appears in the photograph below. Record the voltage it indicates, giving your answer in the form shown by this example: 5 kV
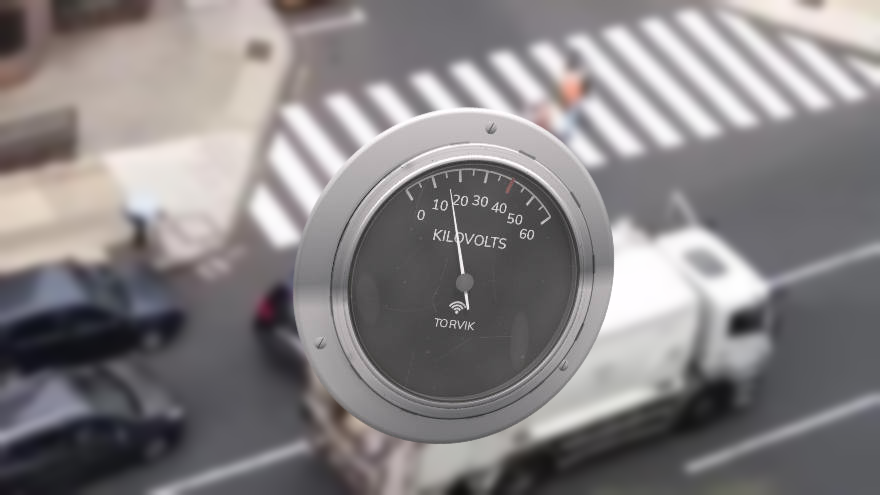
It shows 15 kV
